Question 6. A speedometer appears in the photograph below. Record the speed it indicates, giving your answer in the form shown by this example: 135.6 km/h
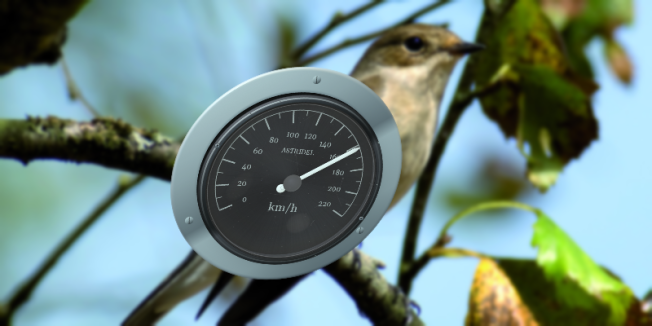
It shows 160 km/h
